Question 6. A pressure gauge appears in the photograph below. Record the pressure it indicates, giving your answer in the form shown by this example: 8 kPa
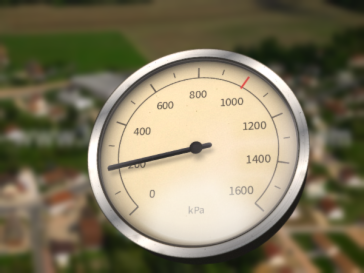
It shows 200 kPa
